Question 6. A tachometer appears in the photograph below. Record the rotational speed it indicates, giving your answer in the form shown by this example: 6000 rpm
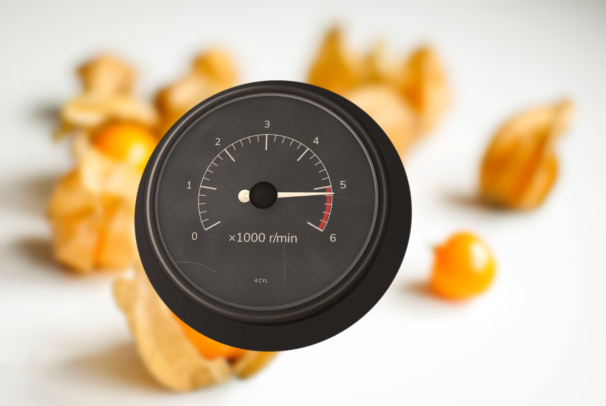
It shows 5200 rpm
